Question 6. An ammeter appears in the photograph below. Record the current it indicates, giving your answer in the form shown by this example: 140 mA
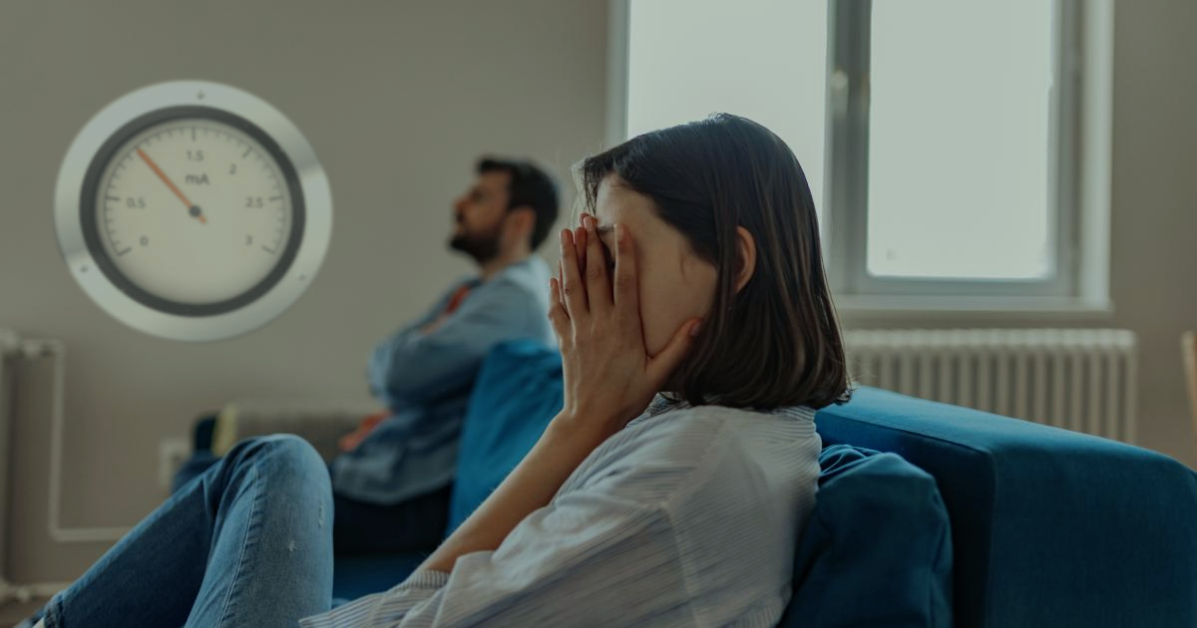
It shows 1 mA
